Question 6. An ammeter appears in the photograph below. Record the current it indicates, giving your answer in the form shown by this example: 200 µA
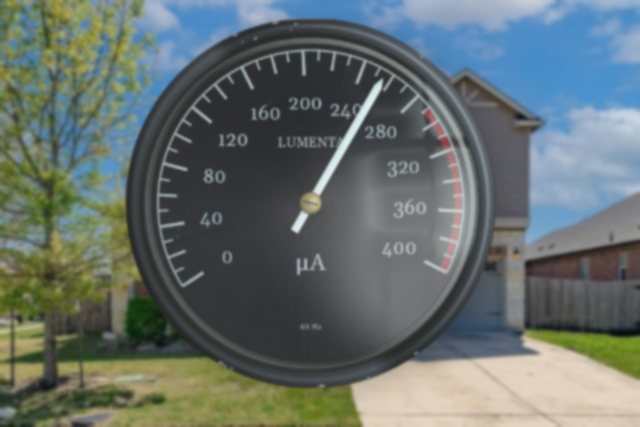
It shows 255 µA
